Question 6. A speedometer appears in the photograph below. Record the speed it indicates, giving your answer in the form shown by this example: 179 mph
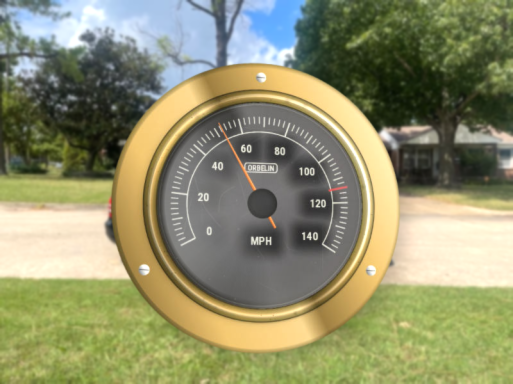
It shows 52 mph
